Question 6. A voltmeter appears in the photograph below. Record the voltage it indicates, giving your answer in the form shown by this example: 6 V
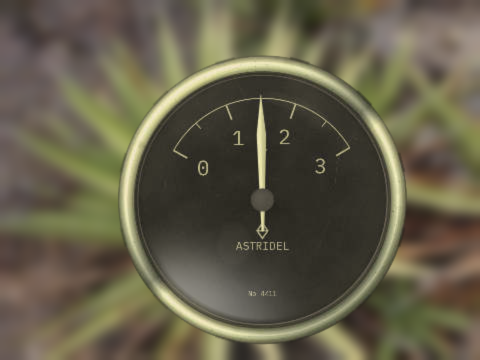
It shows 1.5 V
